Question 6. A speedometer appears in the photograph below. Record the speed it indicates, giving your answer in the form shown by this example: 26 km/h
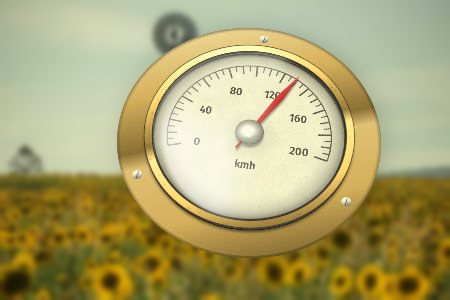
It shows 130 km/h
